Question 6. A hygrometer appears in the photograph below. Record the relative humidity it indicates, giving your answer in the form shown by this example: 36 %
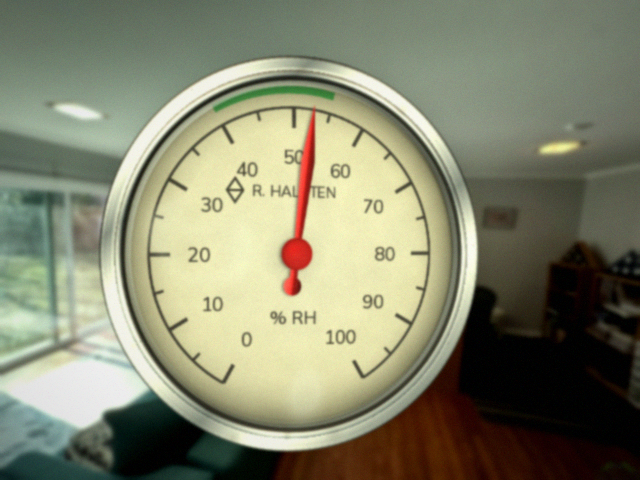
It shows 52.5 %
